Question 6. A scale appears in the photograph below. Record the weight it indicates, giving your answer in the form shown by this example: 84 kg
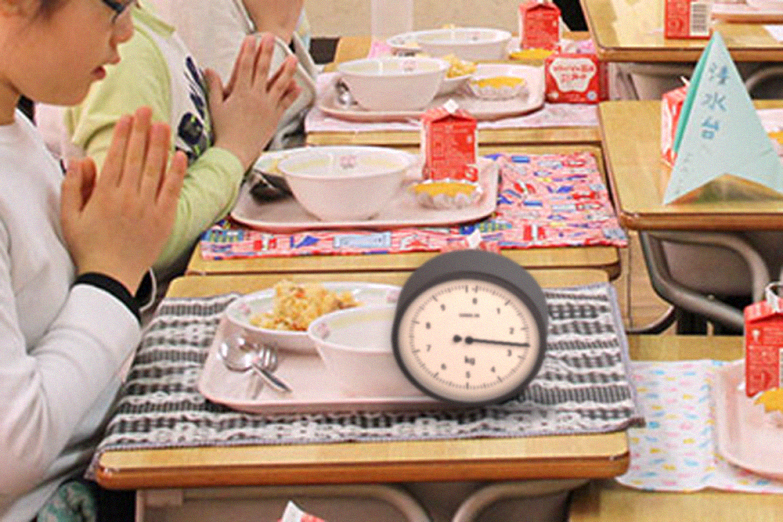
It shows 2.5 kg
